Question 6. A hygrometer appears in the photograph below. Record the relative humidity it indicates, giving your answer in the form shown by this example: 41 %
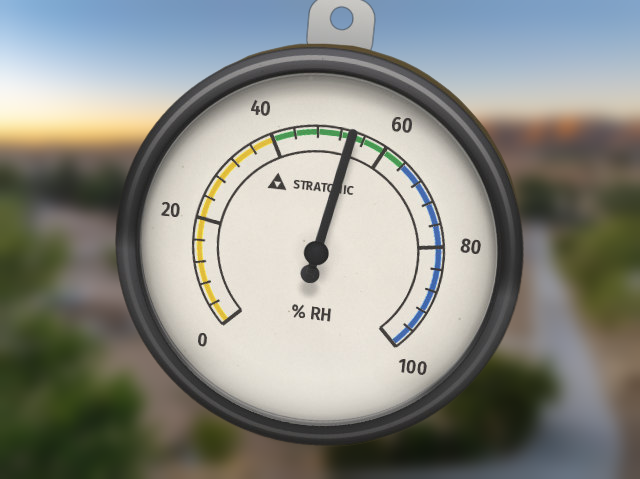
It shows 54 %
